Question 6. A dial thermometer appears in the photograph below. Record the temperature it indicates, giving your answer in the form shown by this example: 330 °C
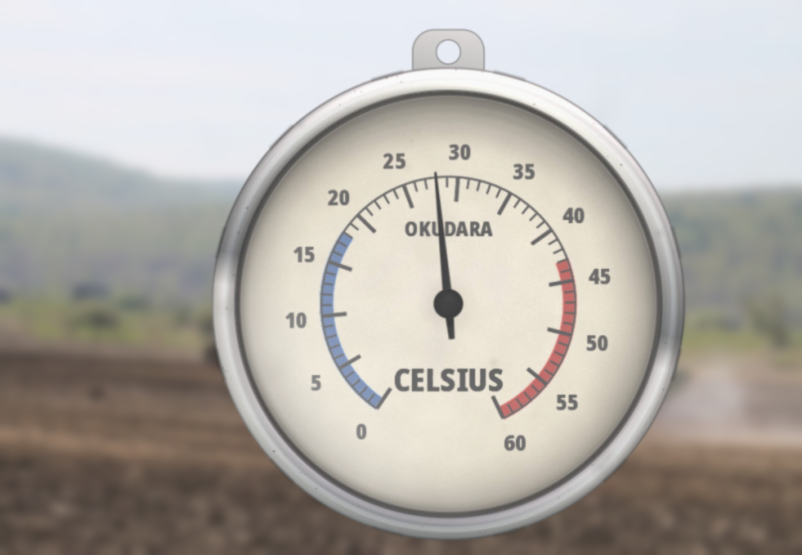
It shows 28 °C
